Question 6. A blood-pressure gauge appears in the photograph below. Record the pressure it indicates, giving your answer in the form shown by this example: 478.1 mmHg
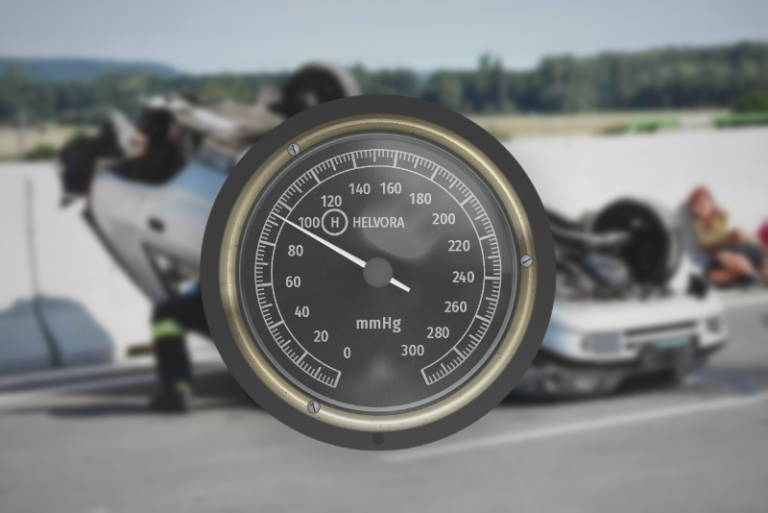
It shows 94 mmHg
